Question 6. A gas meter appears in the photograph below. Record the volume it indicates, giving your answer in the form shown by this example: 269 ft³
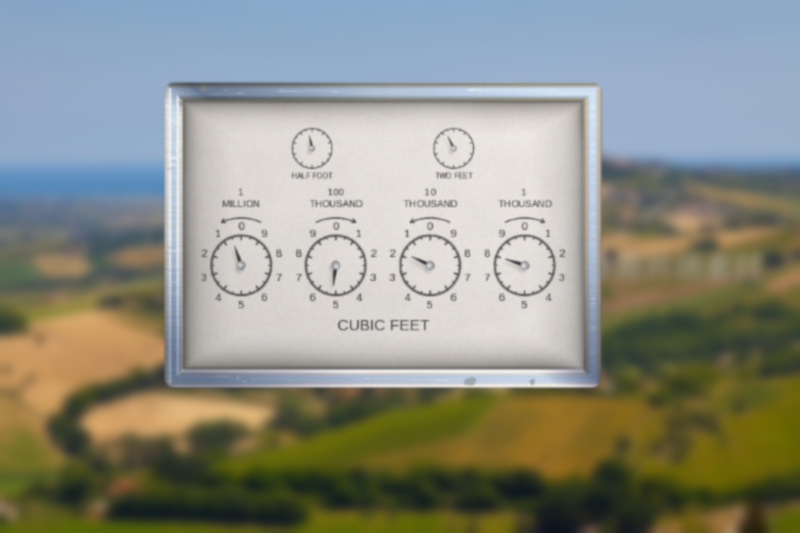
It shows 51800 ft³
